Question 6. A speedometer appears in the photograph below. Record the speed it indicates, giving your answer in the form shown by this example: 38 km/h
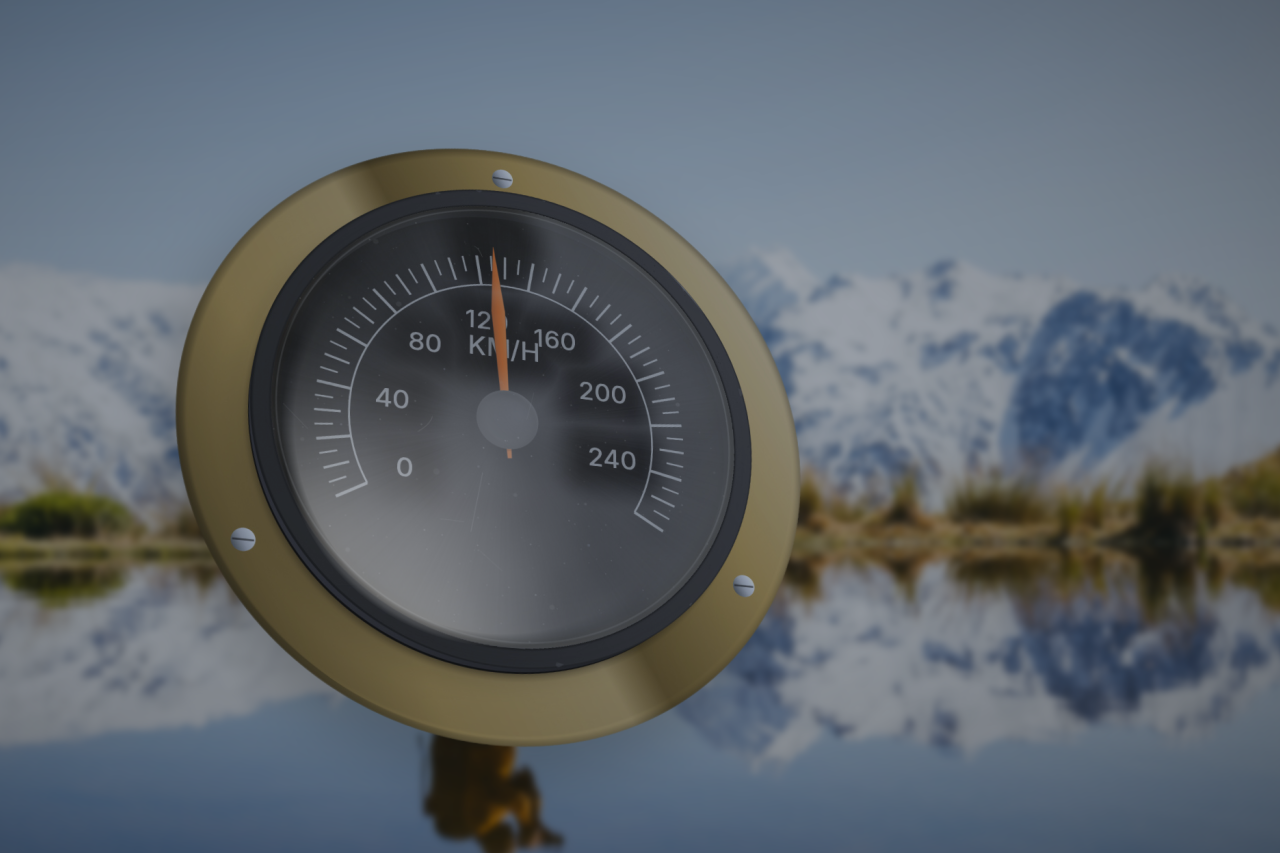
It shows 125 km/h
